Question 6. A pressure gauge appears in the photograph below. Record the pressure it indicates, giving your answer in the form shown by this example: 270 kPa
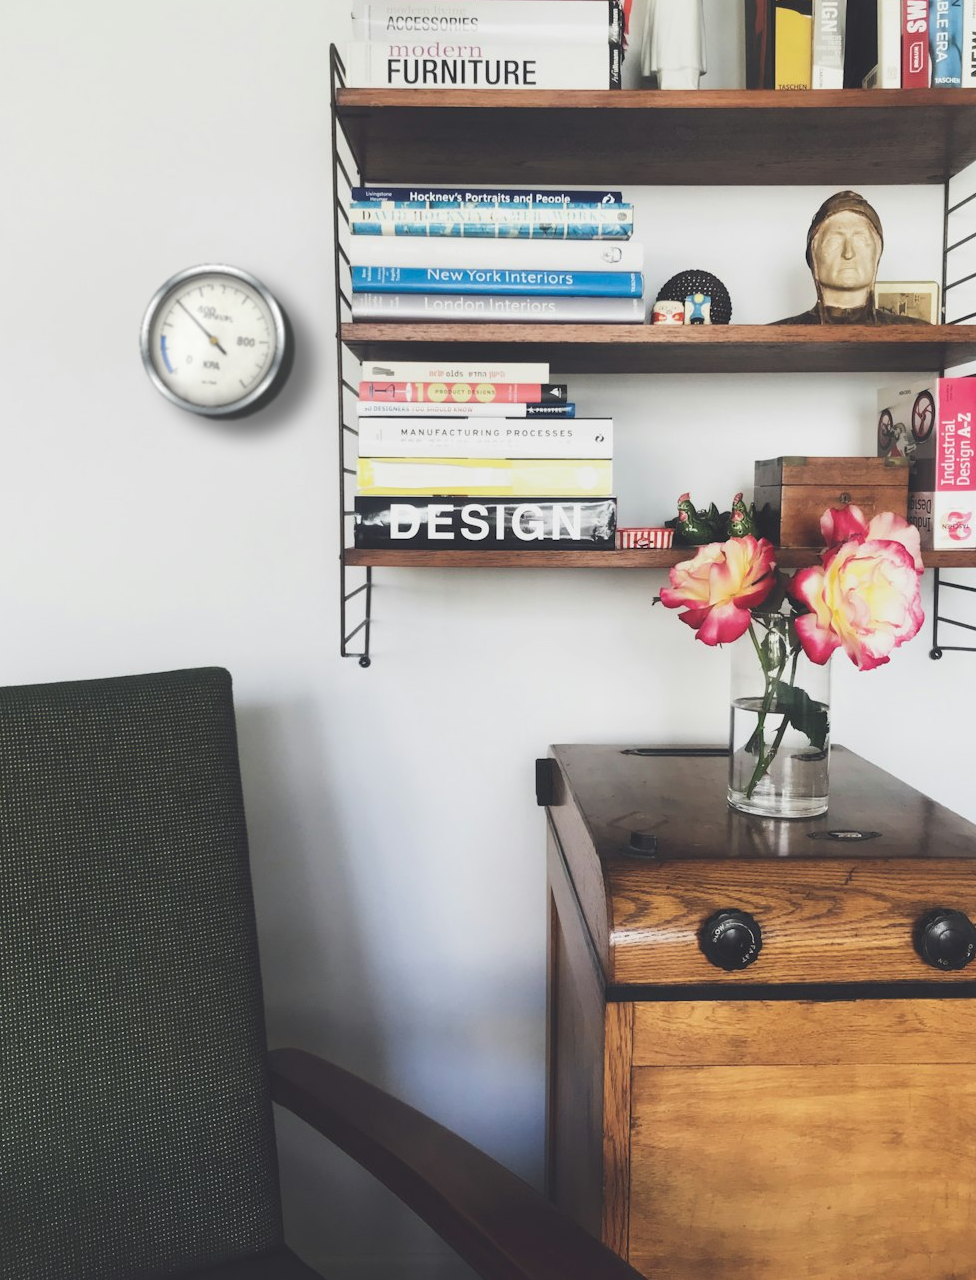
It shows 300 kPa
